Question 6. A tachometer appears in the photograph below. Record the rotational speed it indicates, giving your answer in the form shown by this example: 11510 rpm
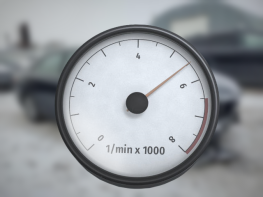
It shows 5500 rpm
